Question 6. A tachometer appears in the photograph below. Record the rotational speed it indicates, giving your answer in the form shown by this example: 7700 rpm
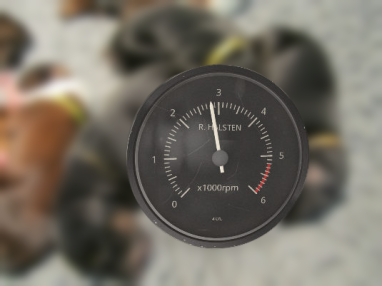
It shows 2800 rpm
